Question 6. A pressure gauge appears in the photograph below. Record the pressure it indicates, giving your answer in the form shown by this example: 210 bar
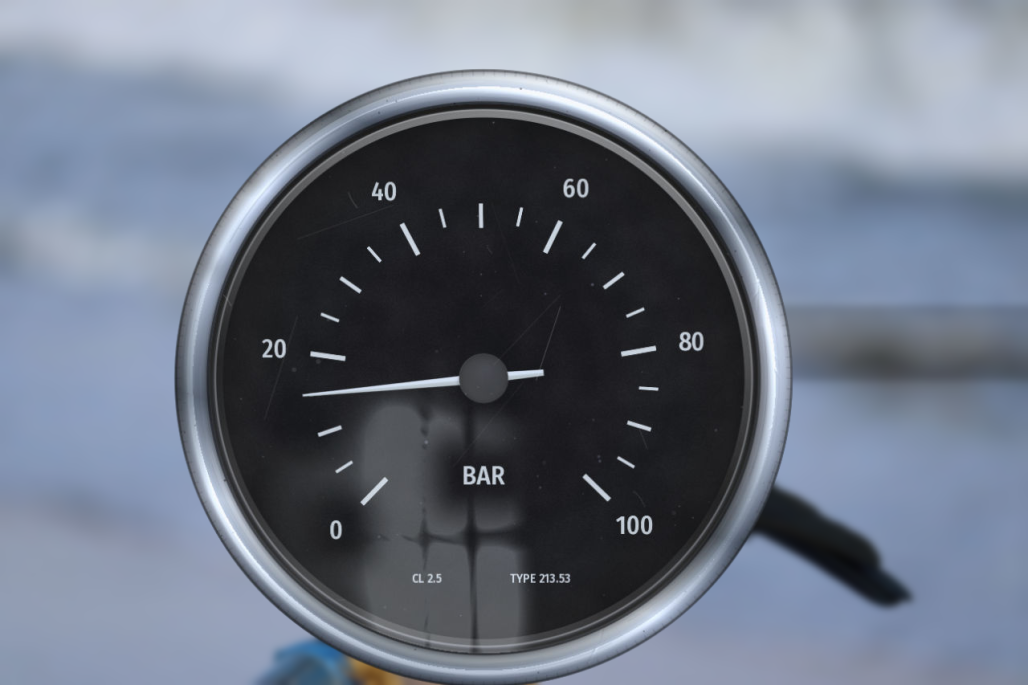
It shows 15 bar
